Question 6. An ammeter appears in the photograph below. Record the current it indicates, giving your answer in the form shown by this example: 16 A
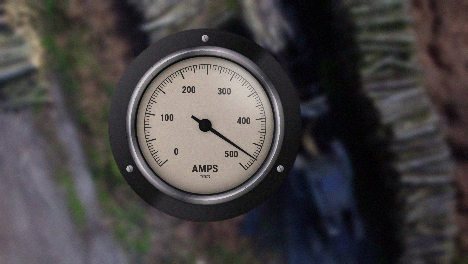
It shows 475 A
